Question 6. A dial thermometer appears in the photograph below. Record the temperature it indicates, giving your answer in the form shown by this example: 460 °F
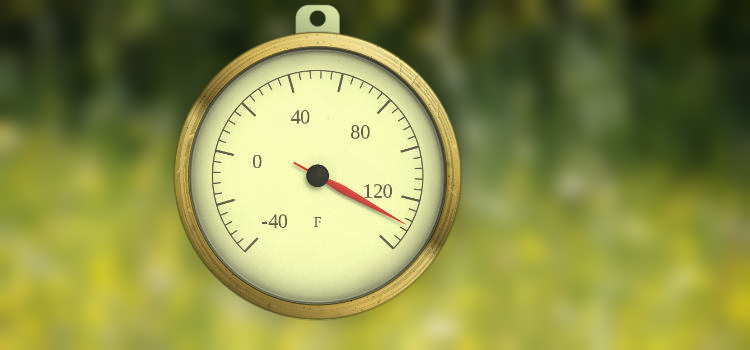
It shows 130 °F
